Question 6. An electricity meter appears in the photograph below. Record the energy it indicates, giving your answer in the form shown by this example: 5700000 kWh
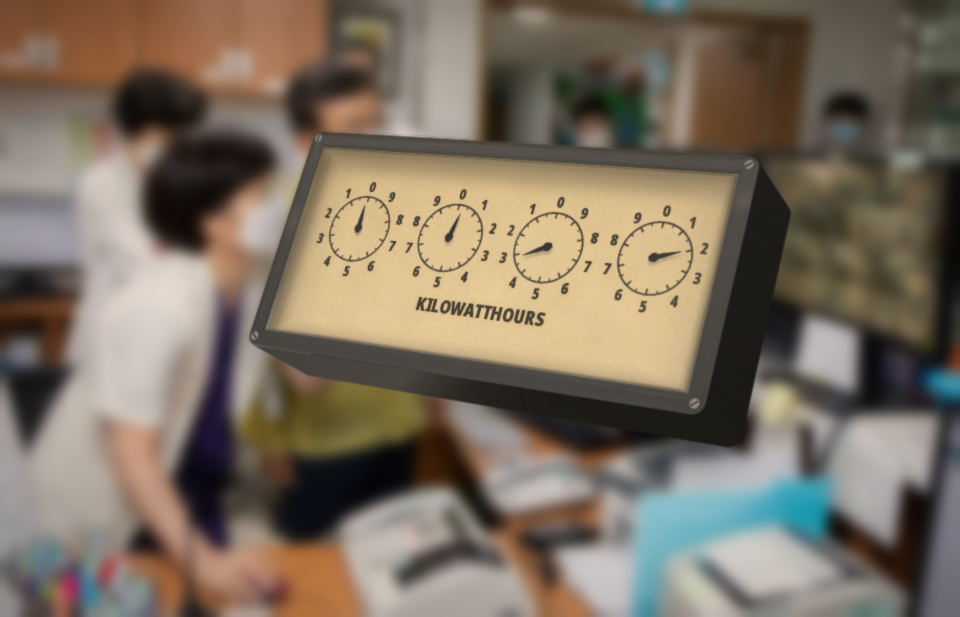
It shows 32 kWh
